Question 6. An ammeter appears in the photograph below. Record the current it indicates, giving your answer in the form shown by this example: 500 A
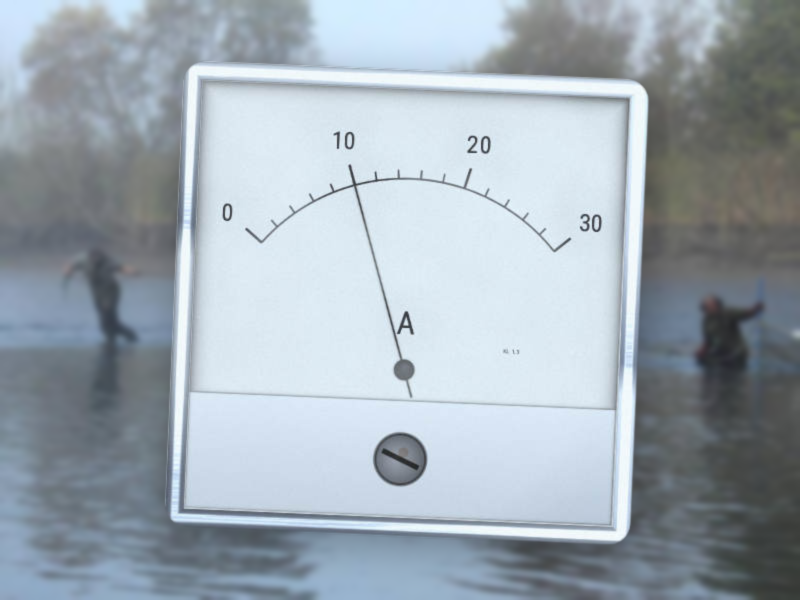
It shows 10 A
